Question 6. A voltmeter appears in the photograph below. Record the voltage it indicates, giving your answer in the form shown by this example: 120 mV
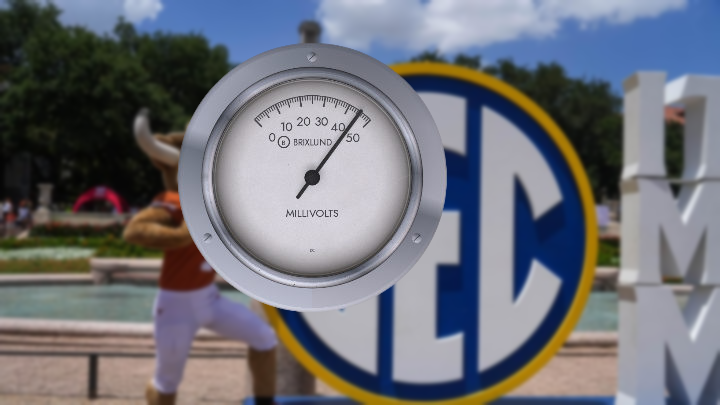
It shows 45 mV
